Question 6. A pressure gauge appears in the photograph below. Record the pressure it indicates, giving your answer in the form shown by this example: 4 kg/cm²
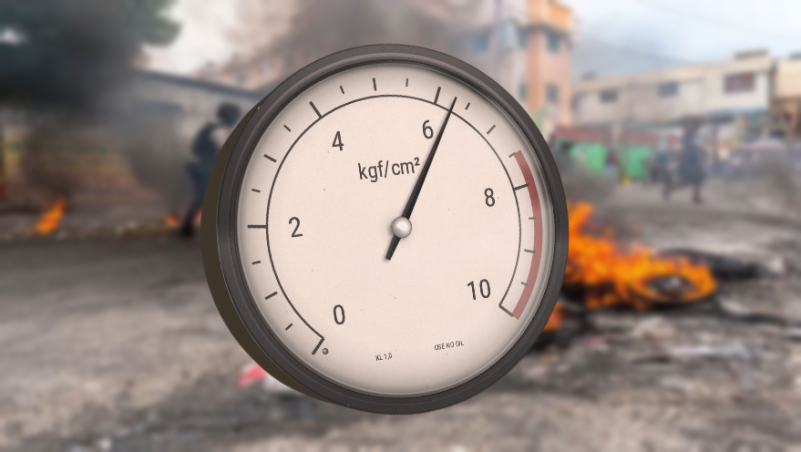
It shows 6.25 kg/cm²
